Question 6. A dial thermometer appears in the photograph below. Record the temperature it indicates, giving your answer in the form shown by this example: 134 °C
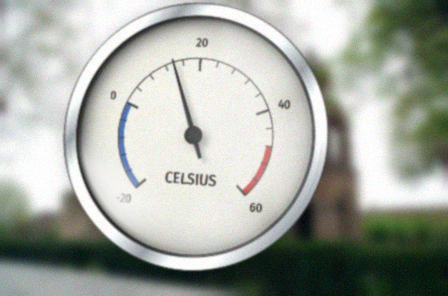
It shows 14 °C
